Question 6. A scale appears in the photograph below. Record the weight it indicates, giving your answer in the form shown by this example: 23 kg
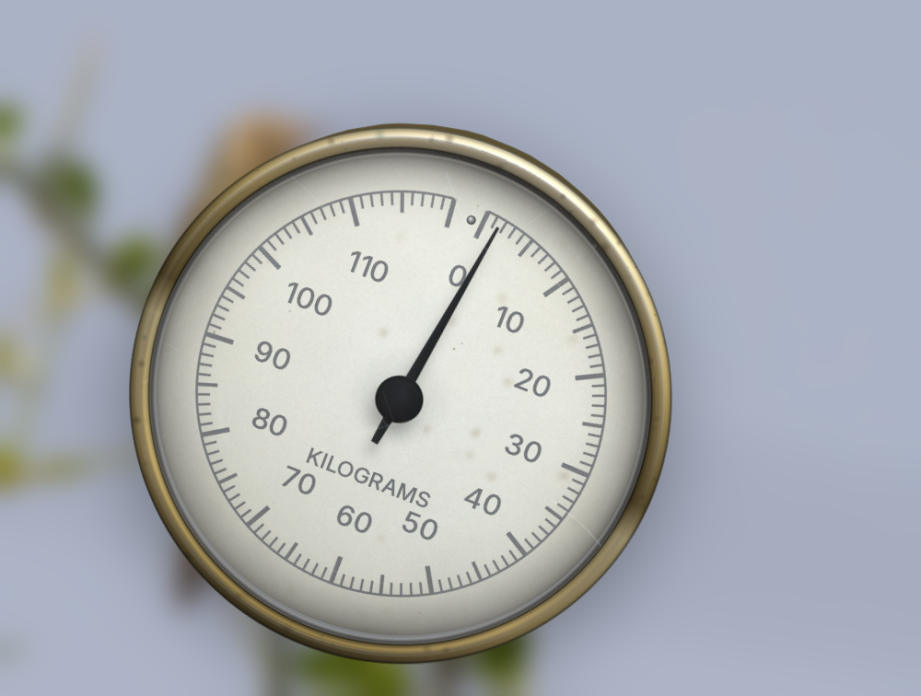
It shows 1.5 kg
